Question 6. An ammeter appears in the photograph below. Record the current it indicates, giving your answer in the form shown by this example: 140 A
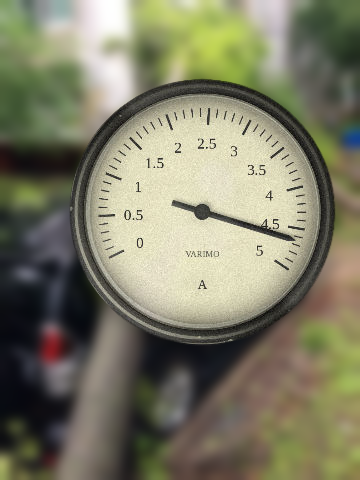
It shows 4.65 A
